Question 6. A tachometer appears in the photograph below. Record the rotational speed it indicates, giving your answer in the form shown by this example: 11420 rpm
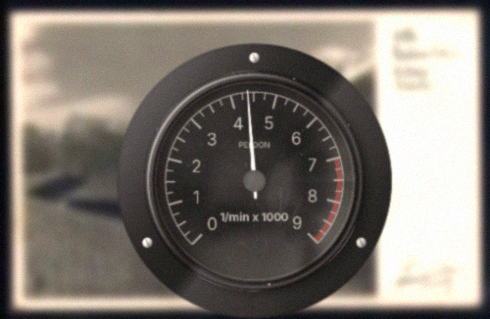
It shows 4375 rpm
